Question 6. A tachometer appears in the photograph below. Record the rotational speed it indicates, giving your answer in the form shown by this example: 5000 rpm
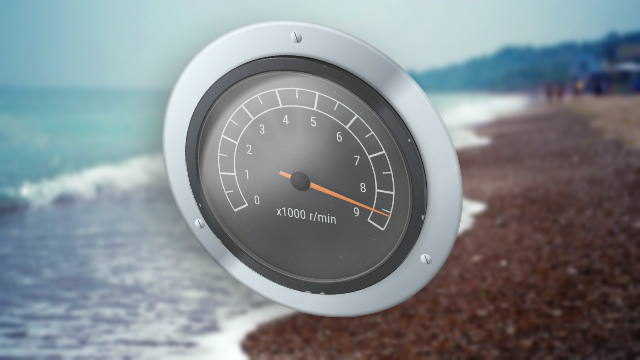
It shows 8500 rpm
